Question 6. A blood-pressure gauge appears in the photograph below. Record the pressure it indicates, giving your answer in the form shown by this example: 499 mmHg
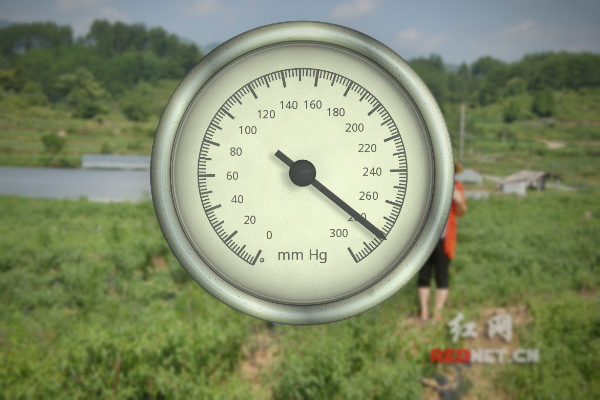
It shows 280 mmHg
